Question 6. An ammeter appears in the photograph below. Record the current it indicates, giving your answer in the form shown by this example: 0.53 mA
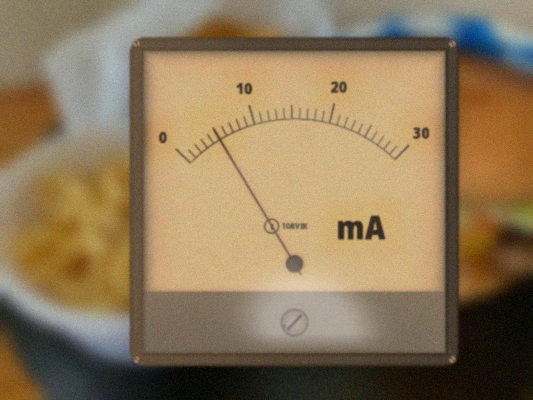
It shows 5 mA
